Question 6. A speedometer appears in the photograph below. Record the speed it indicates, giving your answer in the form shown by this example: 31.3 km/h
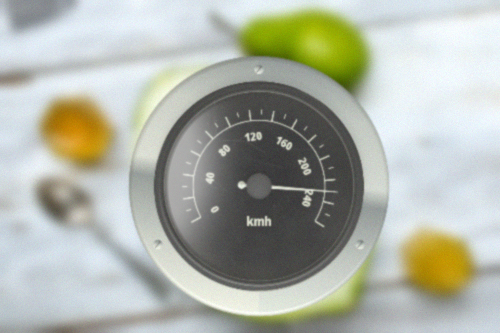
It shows 230 km/h
